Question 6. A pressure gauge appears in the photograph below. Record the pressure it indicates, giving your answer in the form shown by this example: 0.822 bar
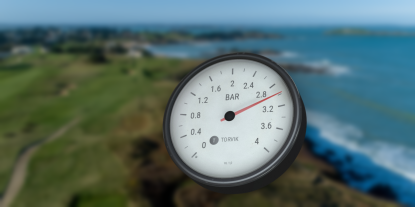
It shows 3 bar
